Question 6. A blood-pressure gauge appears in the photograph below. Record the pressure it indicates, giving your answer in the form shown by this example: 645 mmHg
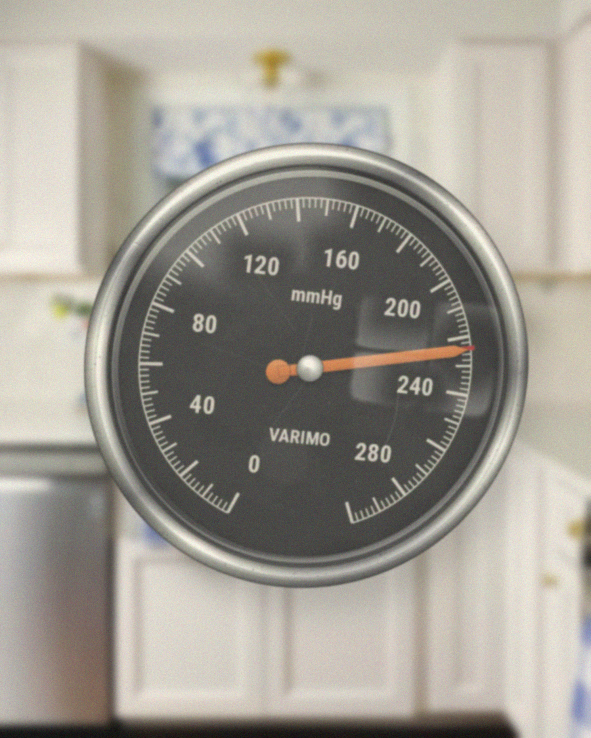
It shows 224 mmHg
